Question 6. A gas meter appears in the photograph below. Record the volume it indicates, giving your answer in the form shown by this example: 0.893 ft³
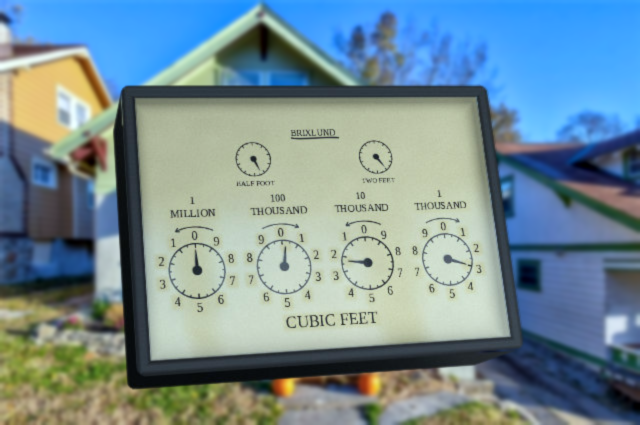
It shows 2300 ft³
